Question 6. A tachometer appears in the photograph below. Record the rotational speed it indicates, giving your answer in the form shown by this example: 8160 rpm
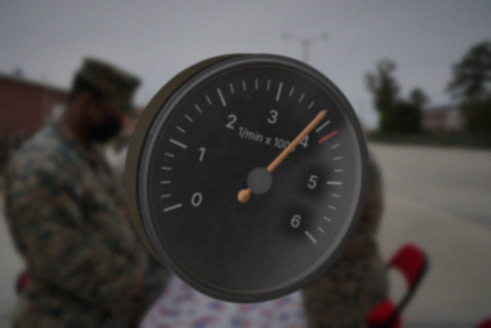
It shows 3800 rpm
